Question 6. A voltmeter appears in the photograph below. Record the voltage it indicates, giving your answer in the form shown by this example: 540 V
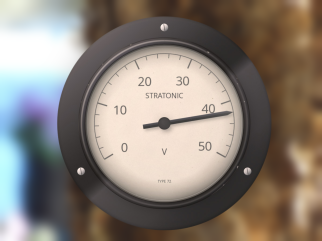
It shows 42 V
